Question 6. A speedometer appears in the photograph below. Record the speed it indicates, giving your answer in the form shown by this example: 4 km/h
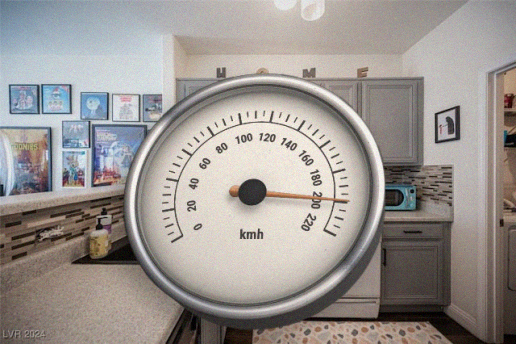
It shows 200 km/h
